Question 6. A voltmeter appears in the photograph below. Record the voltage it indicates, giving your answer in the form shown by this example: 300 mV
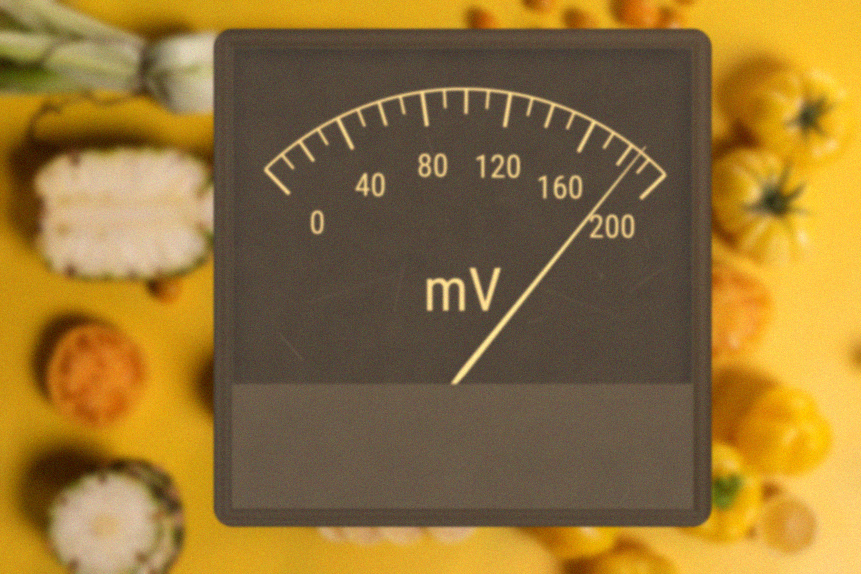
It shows 185 mV
